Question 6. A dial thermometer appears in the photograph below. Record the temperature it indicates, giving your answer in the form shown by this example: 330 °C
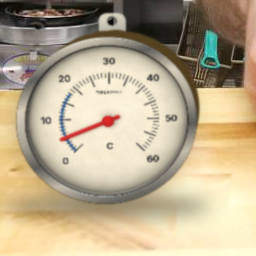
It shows 5 °C
